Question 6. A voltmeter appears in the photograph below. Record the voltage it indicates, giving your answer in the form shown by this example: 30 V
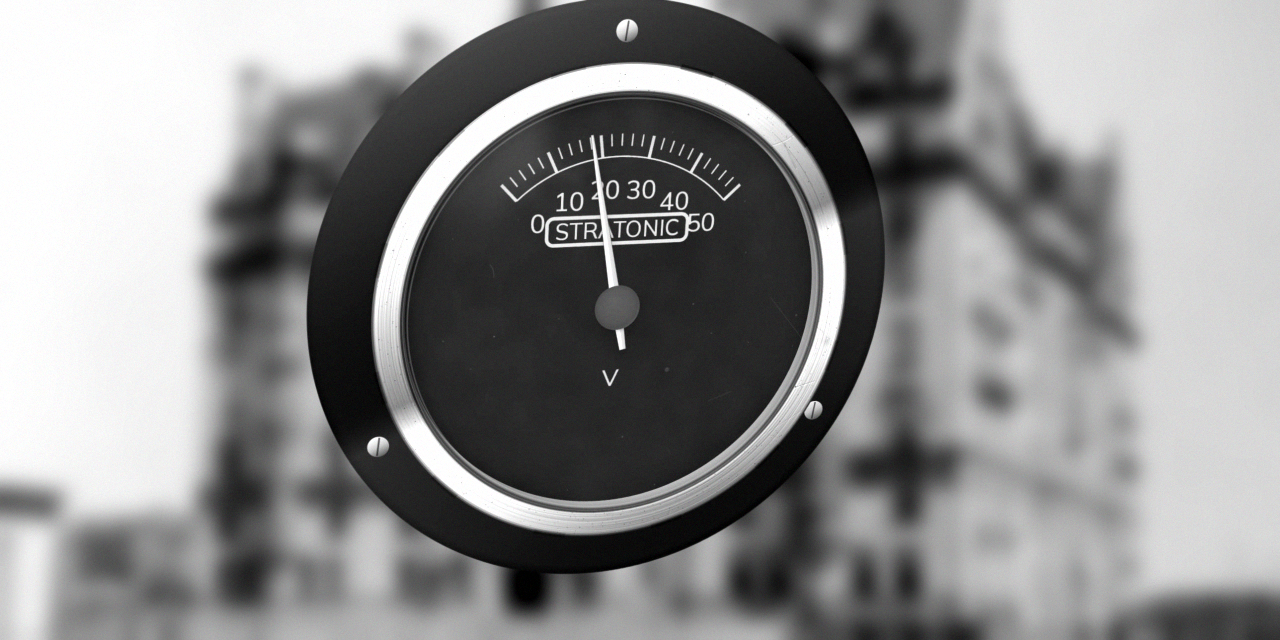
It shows 18 V
